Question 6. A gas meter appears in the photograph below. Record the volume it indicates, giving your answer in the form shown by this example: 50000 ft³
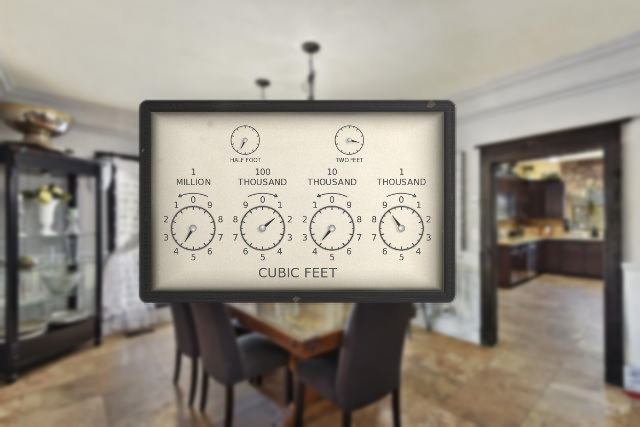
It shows 413900 ft³
